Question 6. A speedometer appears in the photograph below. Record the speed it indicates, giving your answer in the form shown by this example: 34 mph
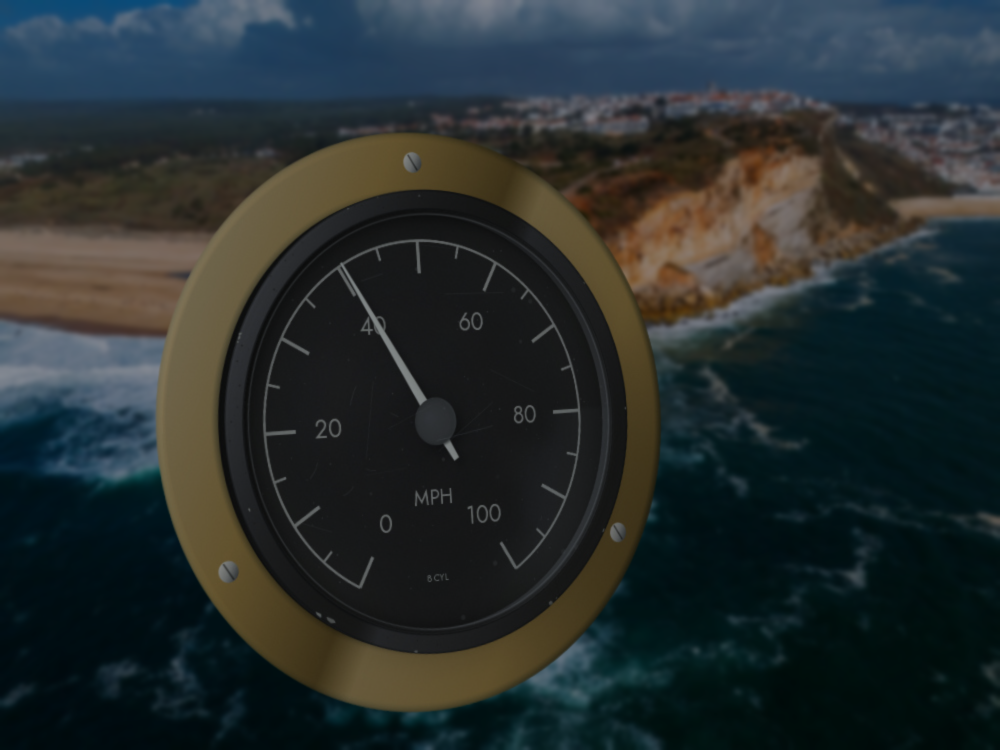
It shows 40 mph
